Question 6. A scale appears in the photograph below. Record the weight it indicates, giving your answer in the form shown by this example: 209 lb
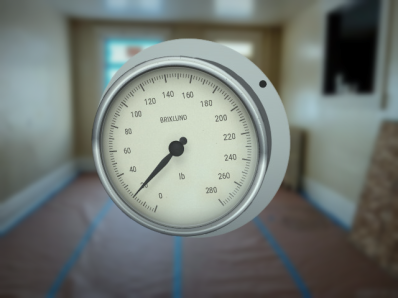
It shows 20 lb
